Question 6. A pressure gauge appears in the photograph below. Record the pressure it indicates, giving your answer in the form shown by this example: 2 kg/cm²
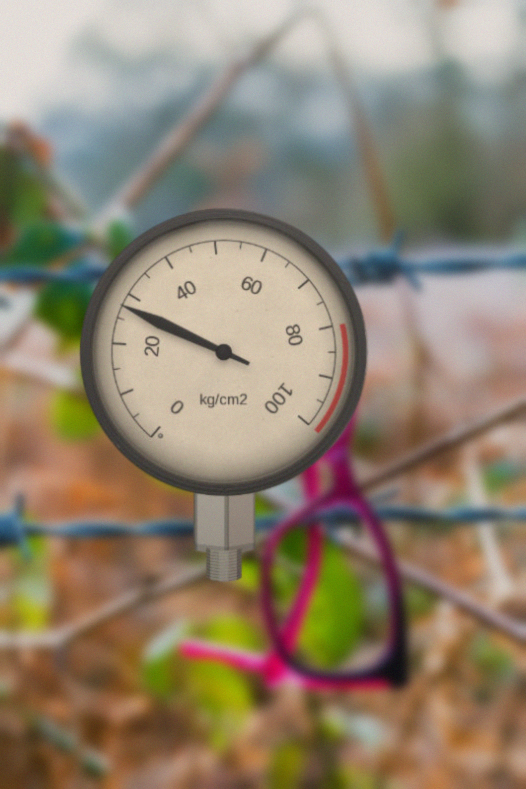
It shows 27.5 kg/cm²
